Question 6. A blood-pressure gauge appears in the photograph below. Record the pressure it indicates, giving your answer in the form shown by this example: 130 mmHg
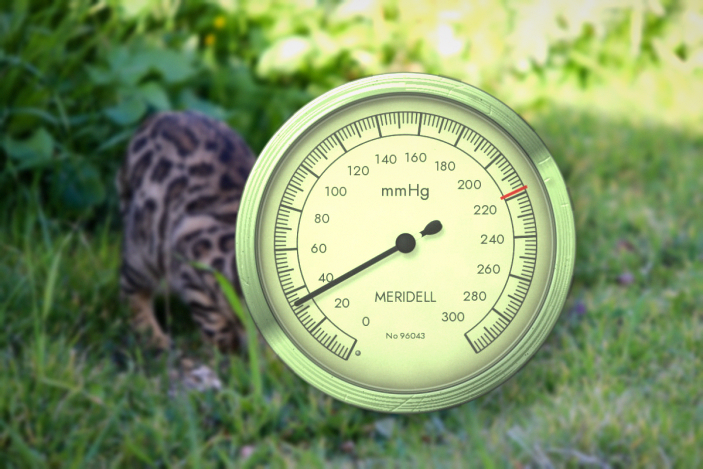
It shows 34 mmHg
